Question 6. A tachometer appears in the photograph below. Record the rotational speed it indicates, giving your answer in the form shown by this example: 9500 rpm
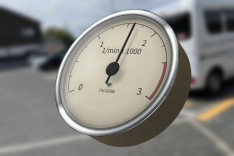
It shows 1625 rpm
